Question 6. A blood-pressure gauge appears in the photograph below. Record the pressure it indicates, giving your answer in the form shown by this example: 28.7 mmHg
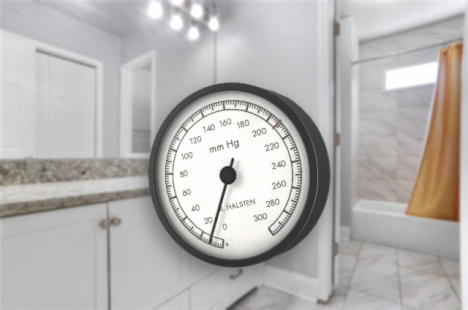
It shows 10 mmHg
